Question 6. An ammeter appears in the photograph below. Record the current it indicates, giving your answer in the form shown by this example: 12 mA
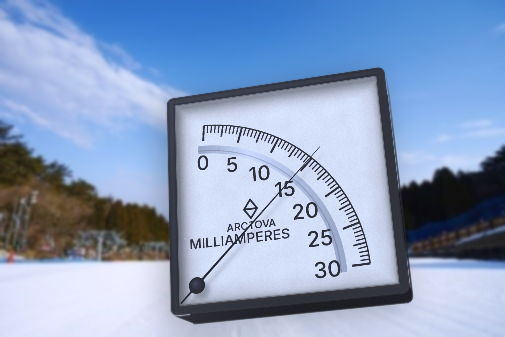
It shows 15 mA
